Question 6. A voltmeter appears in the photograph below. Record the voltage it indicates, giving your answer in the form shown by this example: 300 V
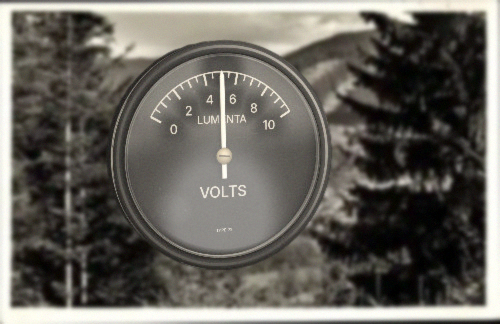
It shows 5 V
